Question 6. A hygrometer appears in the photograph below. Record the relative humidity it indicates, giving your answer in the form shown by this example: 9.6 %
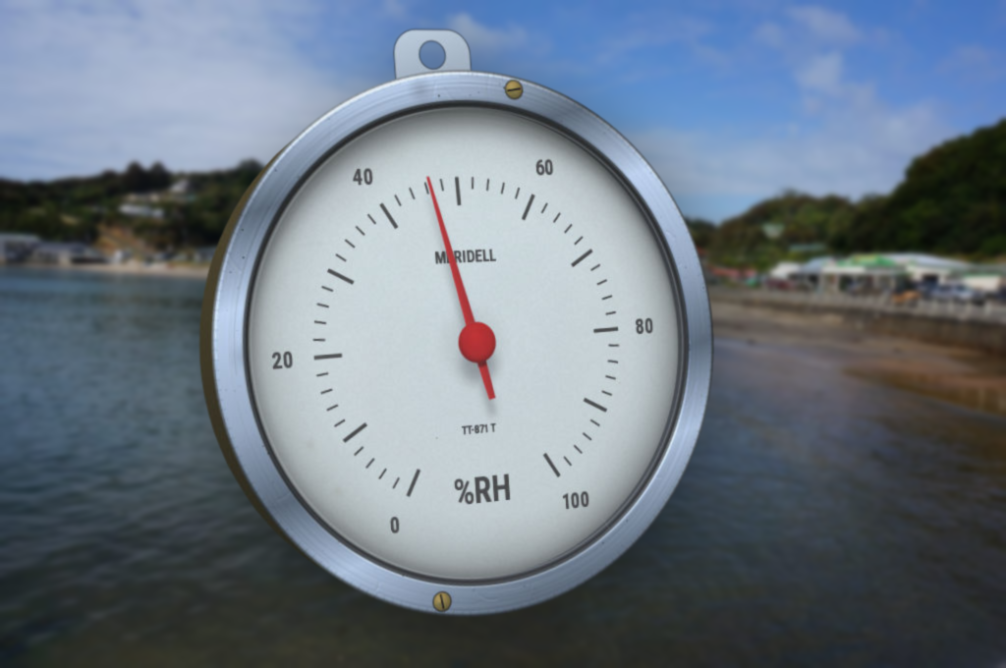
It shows 46 %
